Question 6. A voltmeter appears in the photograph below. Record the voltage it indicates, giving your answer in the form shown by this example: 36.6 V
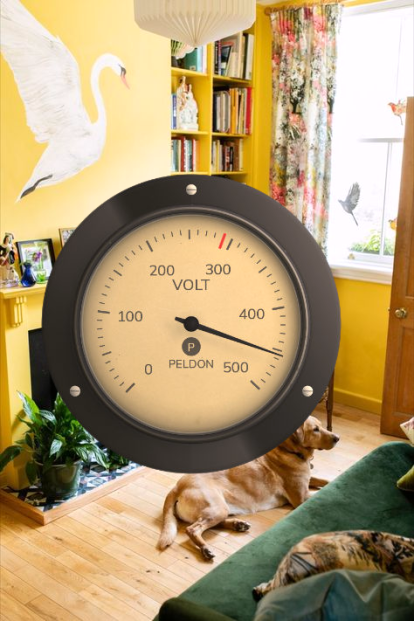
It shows 455 V
